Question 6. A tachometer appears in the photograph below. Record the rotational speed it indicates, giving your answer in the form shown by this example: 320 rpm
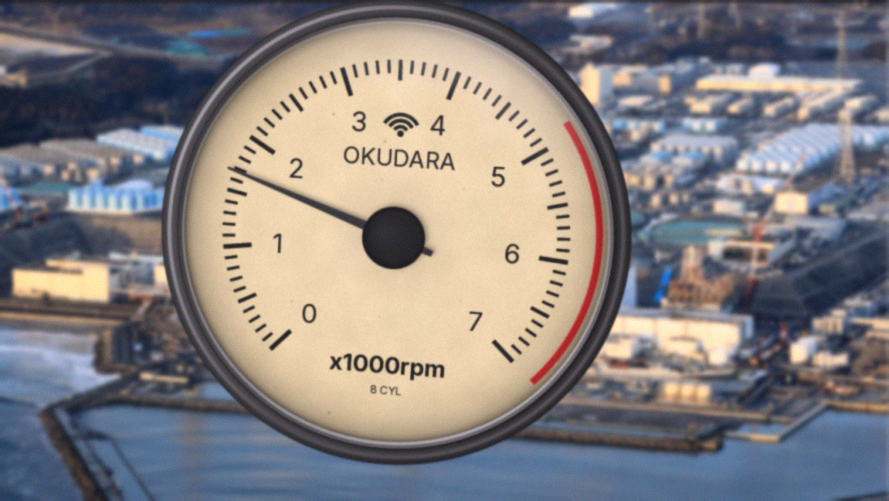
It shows 1700 rpm
